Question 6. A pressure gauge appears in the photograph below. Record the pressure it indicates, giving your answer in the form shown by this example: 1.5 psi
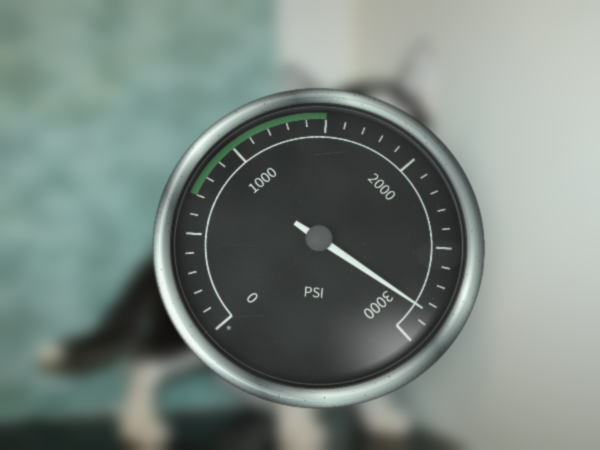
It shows 2850 psi
